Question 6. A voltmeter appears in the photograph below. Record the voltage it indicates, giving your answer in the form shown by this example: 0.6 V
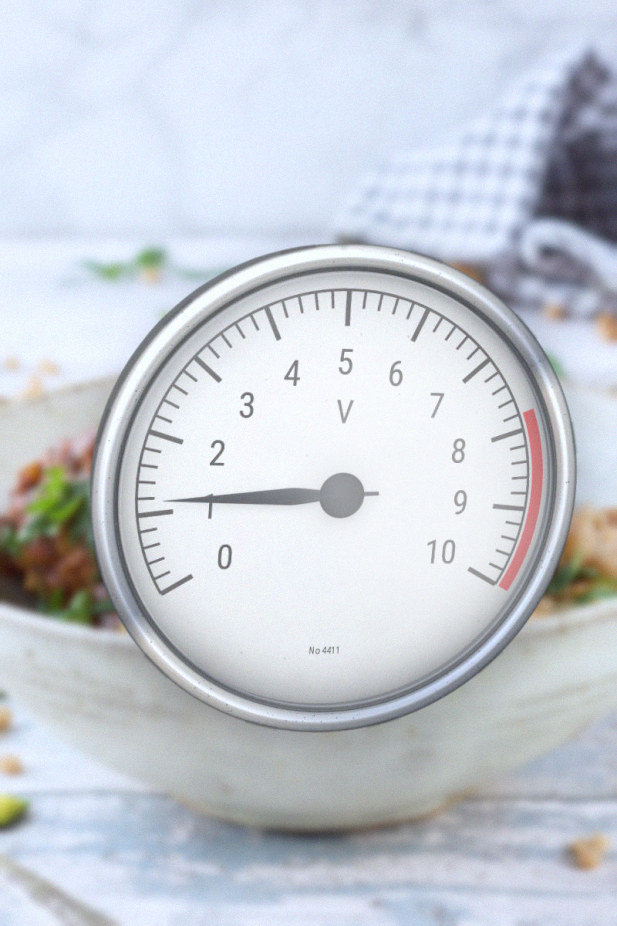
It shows 1.2 V
